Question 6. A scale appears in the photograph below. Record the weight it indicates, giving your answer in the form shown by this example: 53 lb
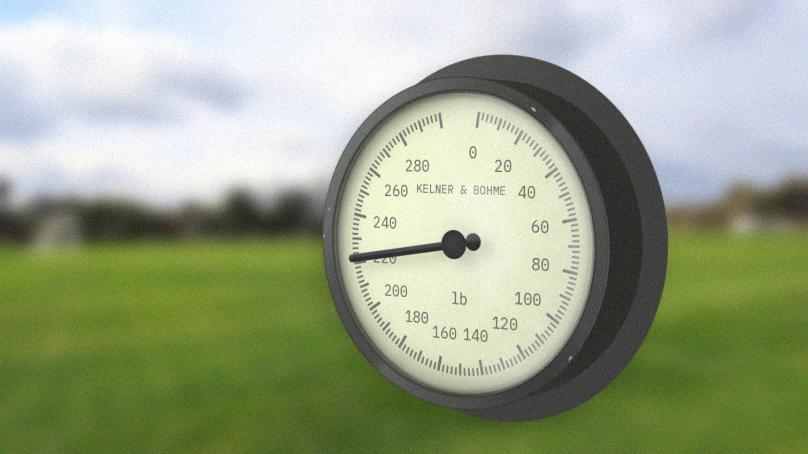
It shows 222 lb
